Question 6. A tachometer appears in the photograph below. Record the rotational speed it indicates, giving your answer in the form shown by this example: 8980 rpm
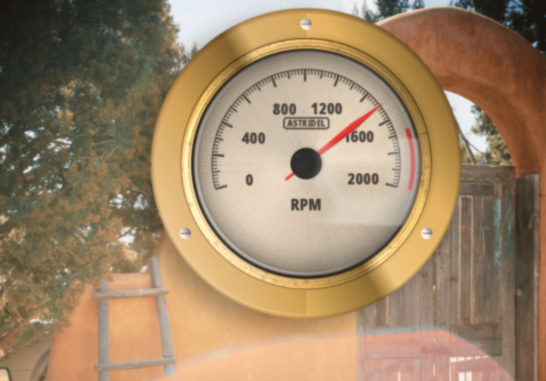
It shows 1500 rpm
